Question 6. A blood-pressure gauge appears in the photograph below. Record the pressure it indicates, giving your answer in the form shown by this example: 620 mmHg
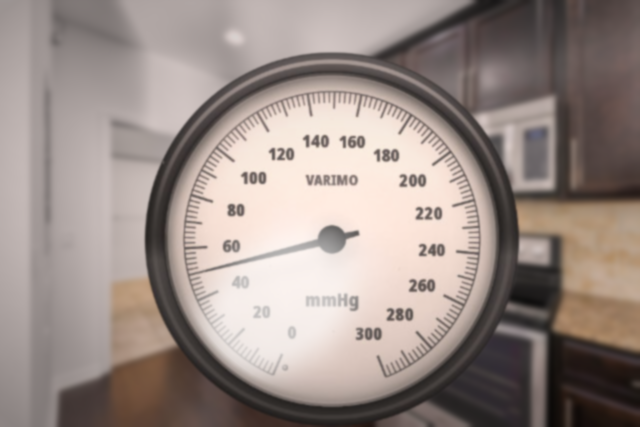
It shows 50 mmHg
